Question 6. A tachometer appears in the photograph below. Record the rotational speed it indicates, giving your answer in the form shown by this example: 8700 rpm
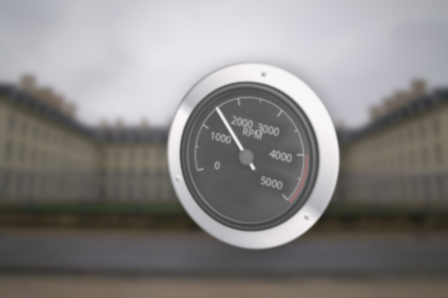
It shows 1500 rpm
